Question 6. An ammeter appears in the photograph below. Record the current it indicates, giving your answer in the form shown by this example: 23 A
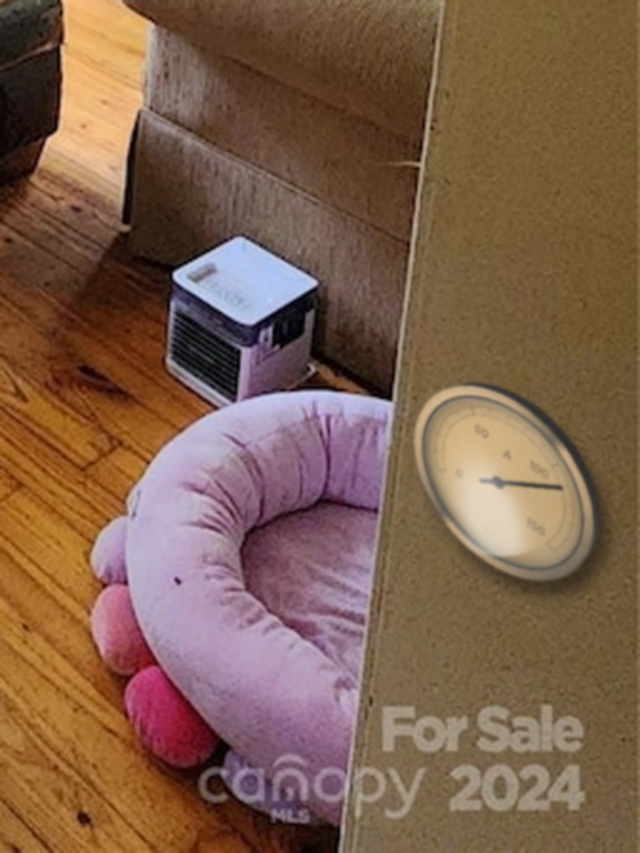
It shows 110 A
